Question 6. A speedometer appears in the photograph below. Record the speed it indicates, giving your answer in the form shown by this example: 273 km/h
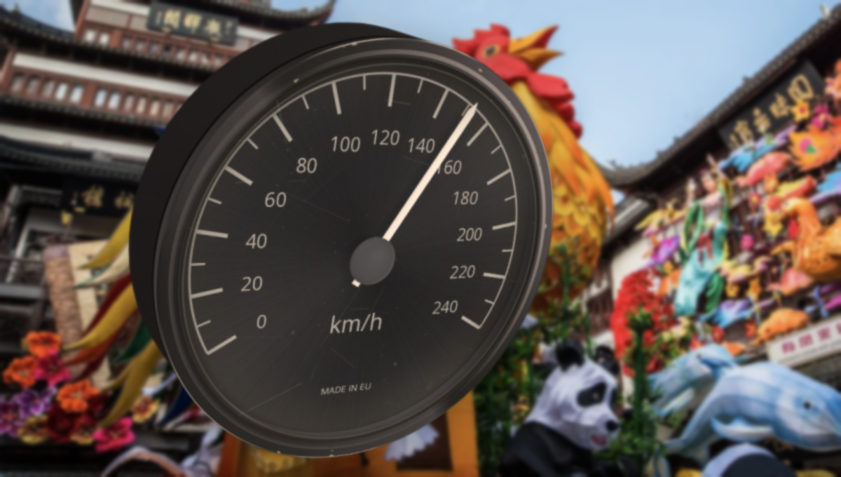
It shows 150 km/h
